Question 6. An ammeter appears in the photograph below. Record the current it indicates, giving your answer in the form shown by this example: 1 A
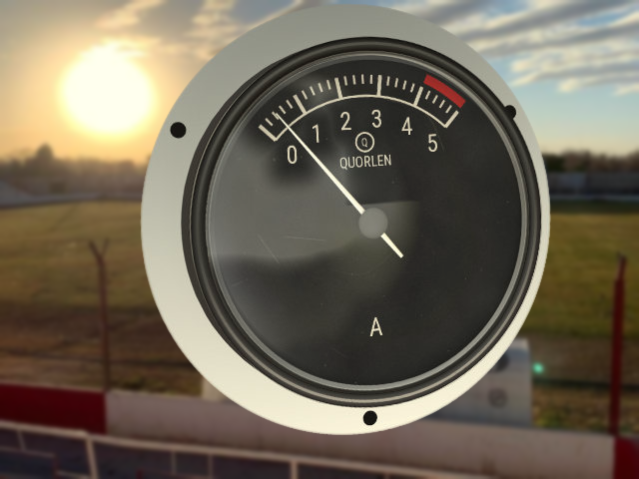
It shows 0.4 A
